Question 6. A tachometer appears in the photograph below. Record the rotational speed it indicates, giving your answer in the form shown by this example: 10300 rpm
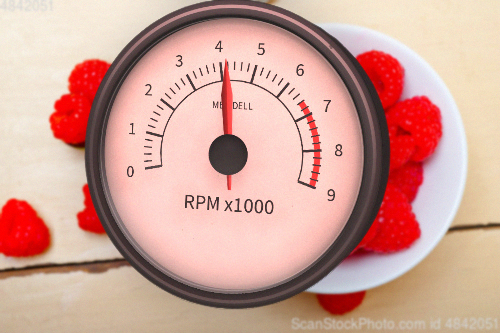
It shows 4200 rpm
